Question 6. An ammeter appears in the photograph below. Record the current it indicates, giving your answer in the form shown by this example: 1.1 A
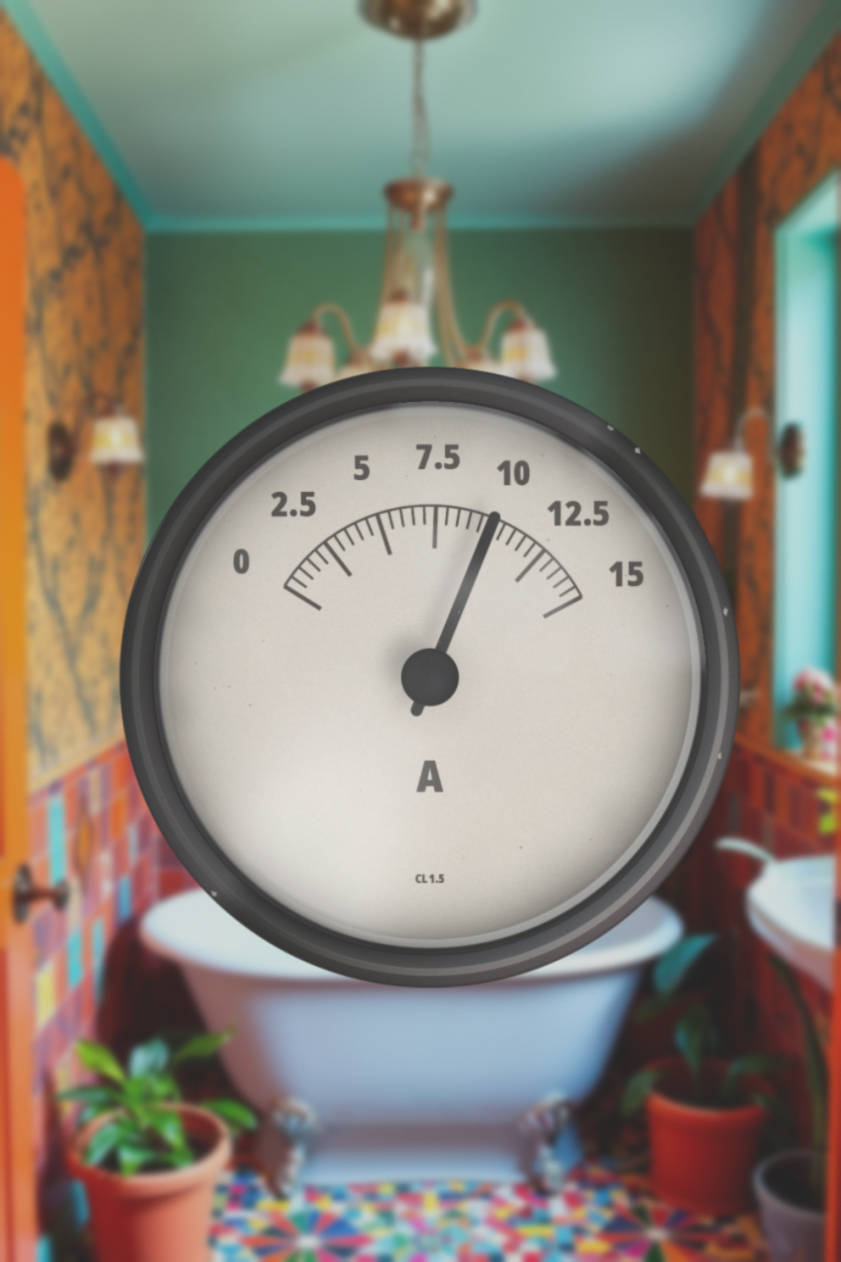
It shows 10 A
